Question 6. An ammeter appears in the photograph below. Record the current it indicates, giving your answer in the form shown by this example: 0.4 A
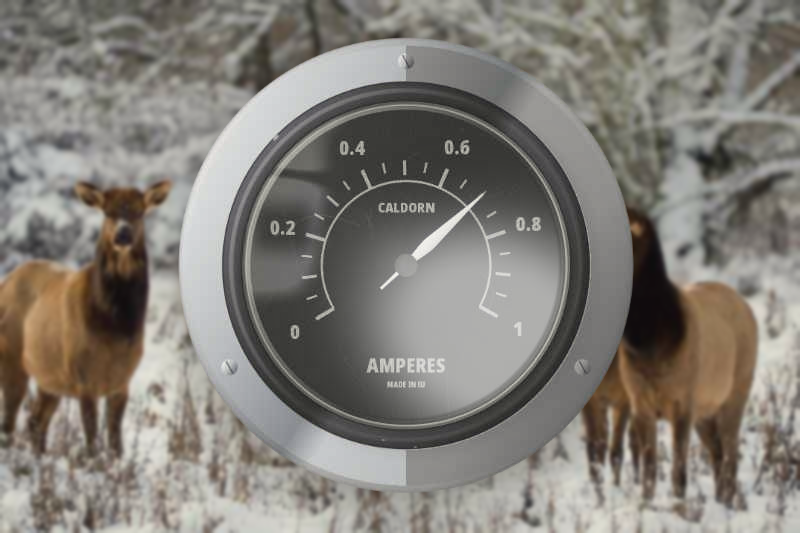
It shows 0.7 A
